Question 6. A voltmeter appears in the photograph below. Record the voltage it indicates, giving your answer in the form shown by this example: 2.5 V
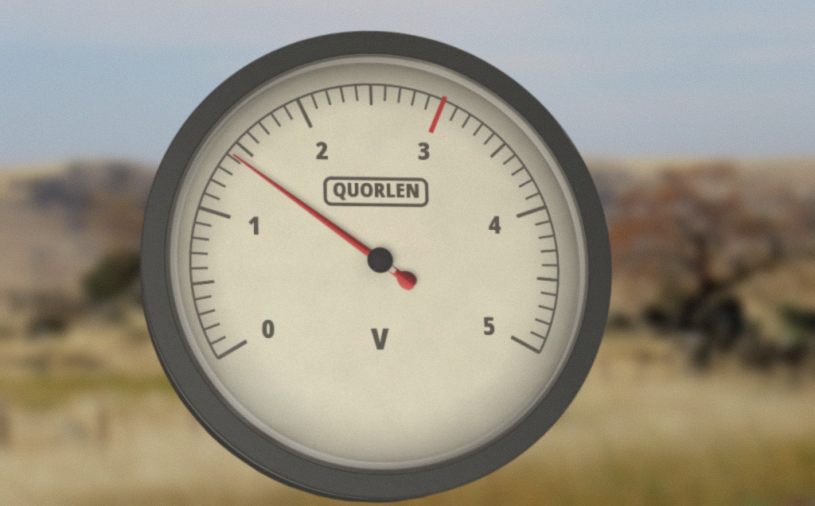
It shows 1.4 V
